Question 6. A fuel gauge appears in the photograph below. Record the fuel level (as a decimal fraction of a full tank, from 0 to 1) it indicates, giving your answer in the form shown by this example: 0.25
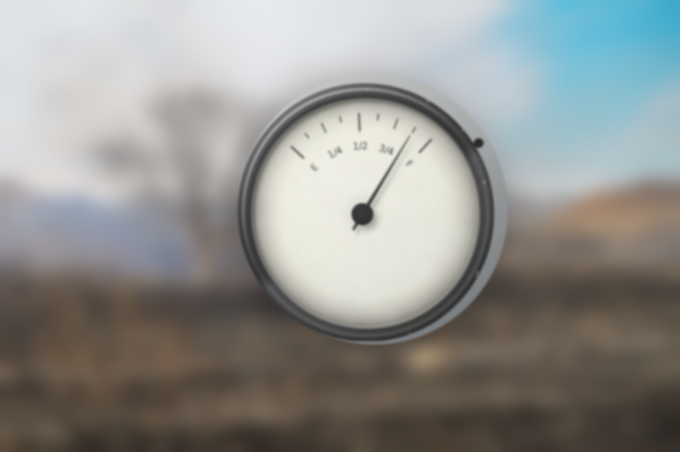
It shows 0.875
